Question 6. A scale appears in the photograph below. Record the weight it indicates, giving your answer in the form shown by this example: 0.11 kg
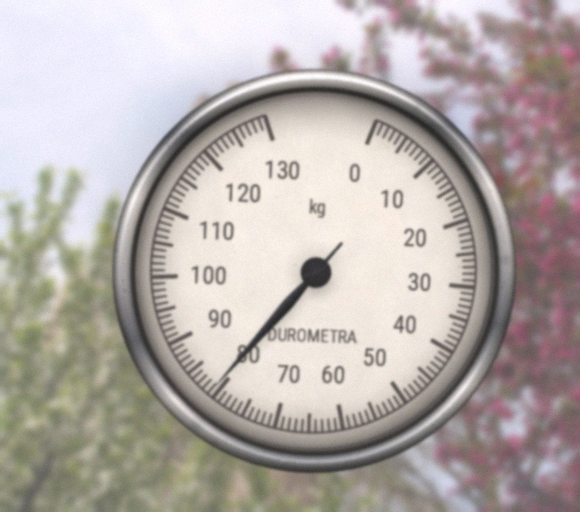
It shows 81 kg
